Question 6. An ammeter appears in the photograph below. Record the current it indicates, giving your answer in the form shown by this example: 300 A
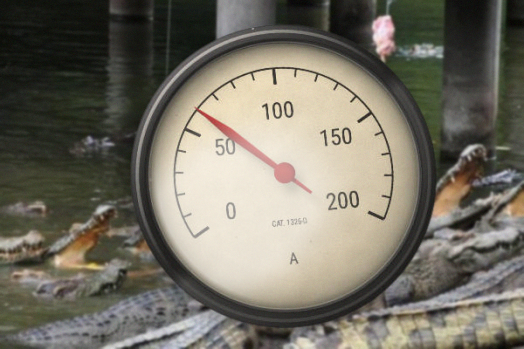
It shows 60 A
